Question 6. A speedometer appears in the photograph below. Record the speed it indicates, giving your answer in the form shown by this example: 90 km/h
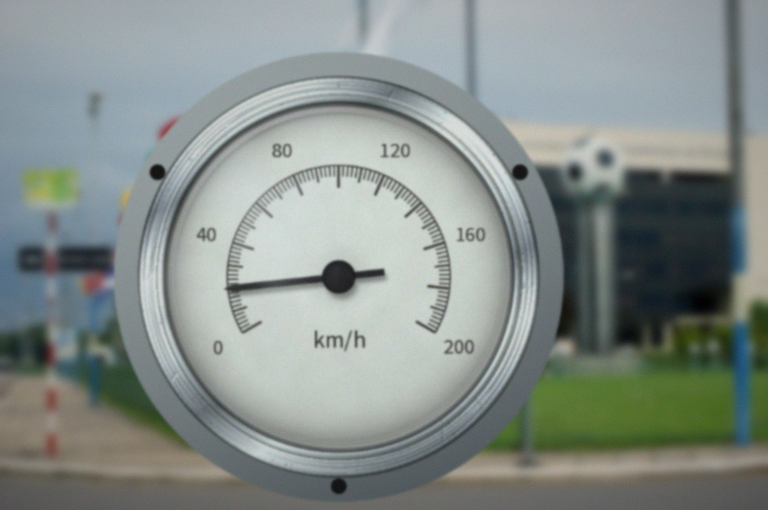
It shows 20 km/h
